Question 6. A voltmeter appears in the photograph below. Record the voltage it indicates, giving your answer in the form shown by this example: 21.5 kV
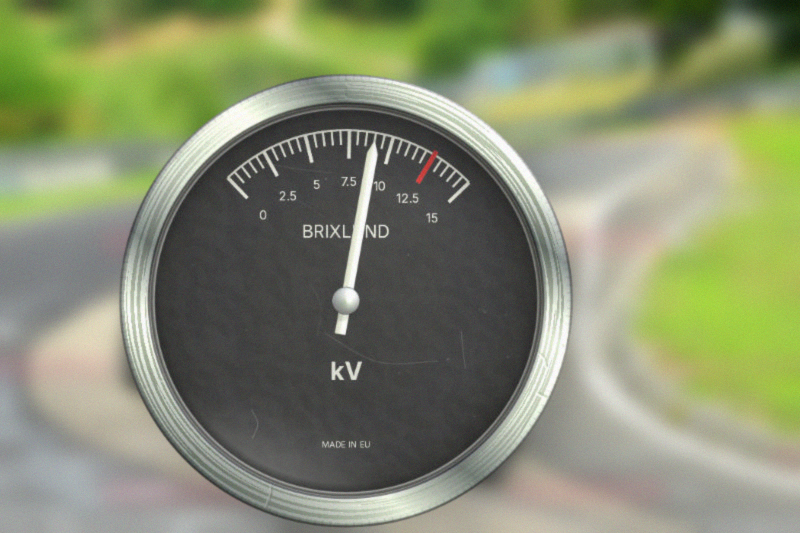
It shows 9 kV
